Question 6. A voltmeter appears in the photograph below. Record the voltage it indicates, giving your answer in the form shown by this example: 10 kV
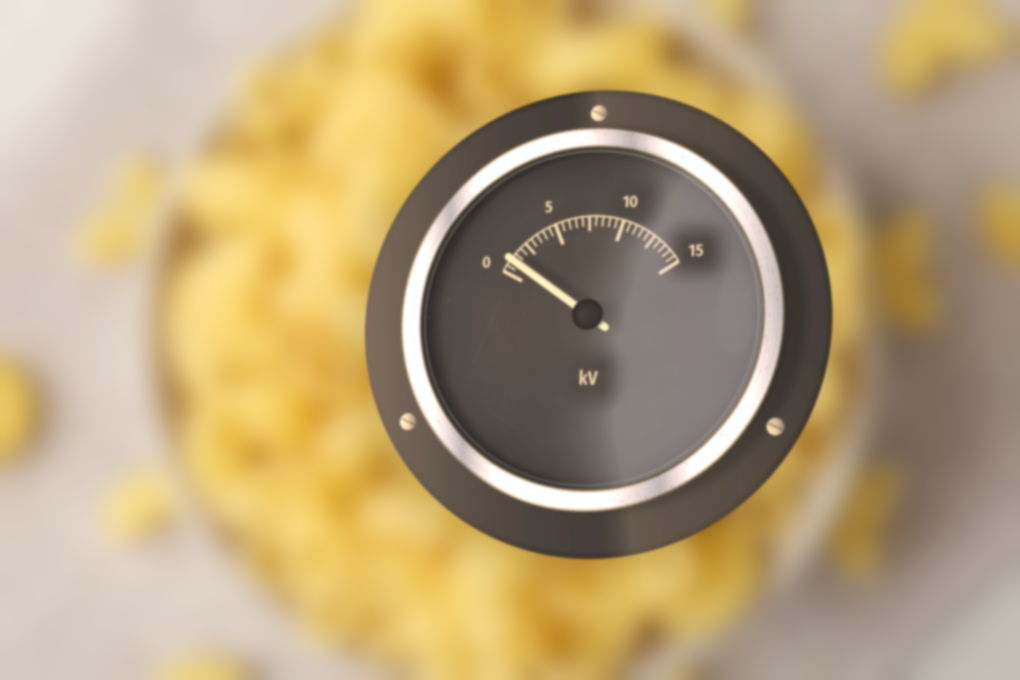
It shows 1 kV
